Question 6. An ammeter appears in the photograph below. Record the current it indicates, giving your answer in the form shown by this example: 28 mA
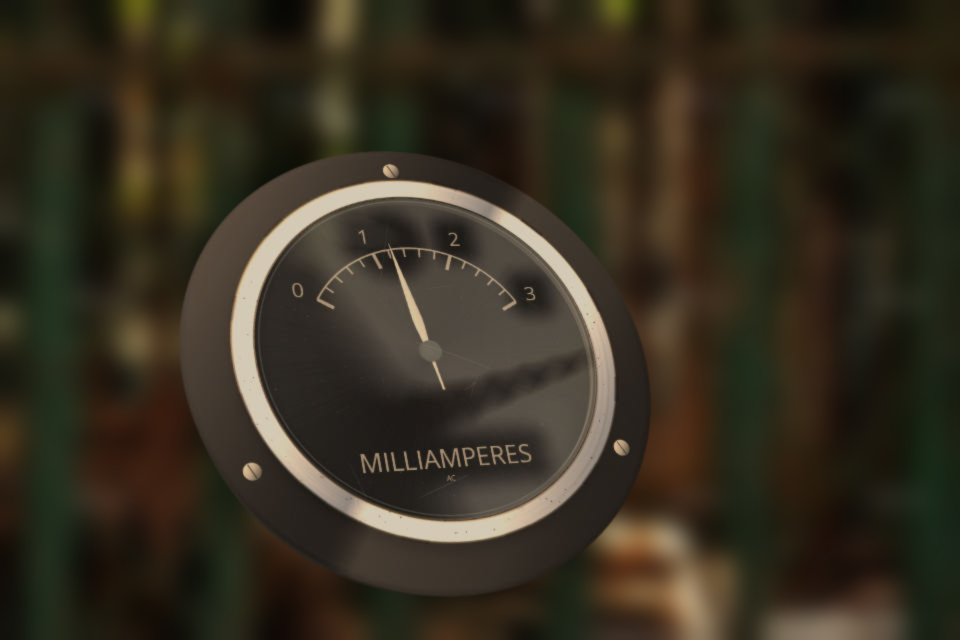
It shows 1.2 mA
